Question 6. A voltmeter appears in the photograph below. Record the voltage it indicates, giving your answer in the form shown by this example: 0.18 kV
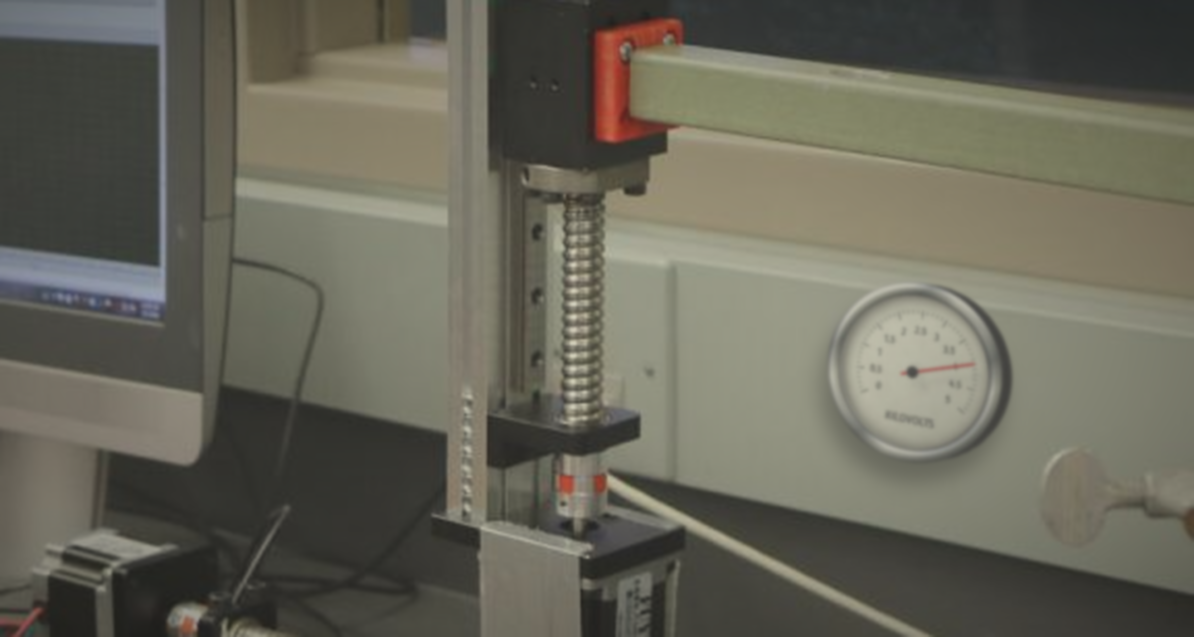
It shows 4 kV
